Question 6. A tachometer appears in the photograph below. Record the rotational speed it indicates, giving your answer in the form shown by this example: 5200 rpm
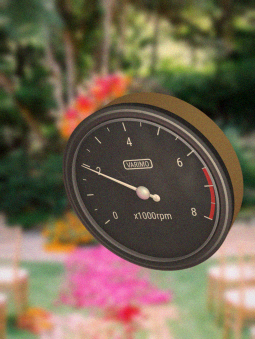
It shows 2000 rpm
